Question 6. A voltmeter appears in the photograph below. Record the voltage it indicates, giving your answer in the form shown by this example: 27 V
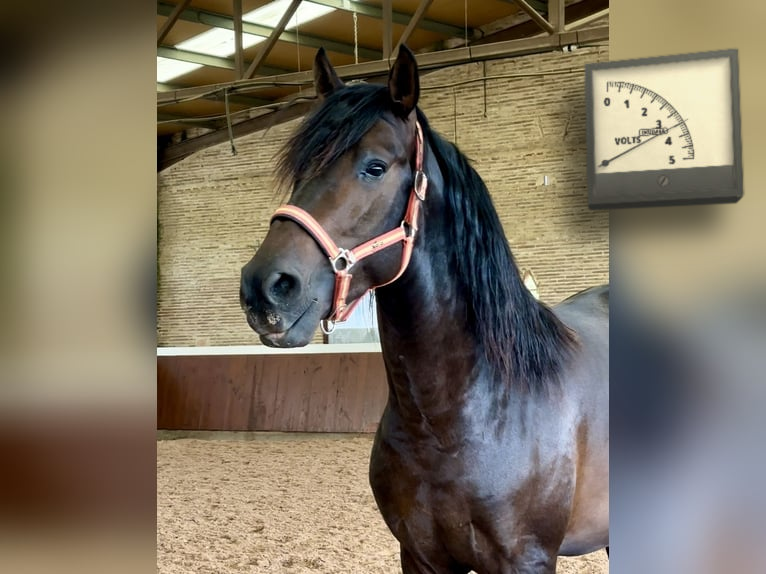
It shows 3.5 V
